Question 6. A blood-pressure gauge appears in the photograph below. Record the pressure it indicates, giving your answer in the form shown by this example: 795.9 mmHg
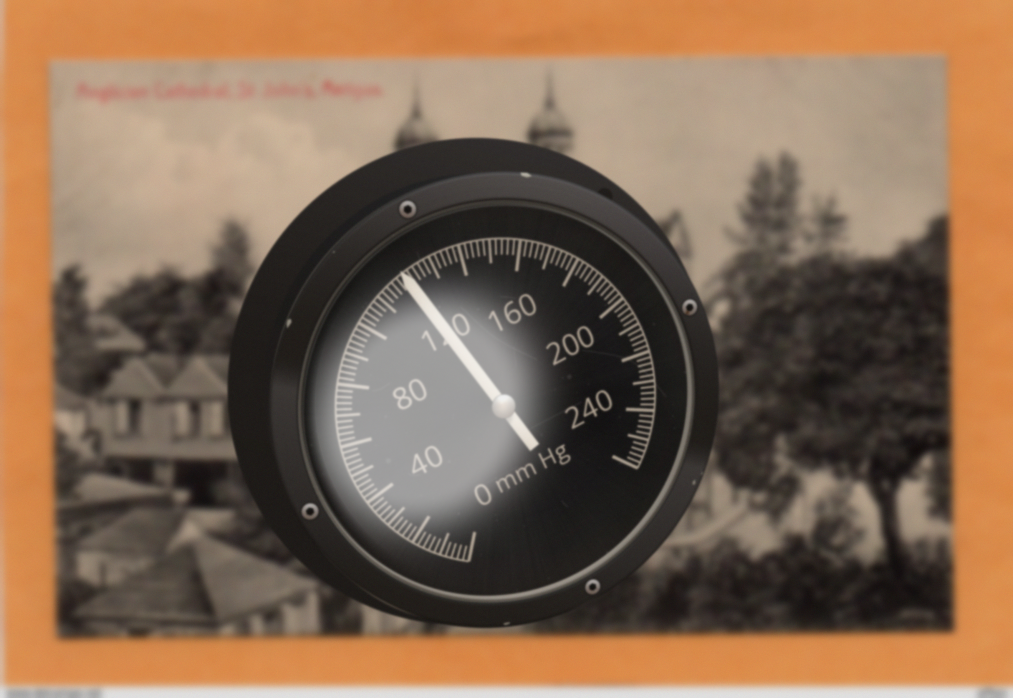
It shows 120 mmHg
